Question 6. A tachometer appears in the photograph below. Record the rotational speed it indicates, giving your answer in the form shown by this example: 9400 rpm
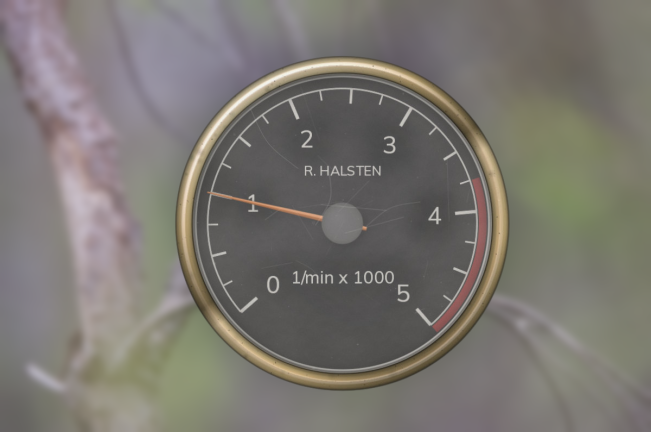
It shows 1000 rpm
